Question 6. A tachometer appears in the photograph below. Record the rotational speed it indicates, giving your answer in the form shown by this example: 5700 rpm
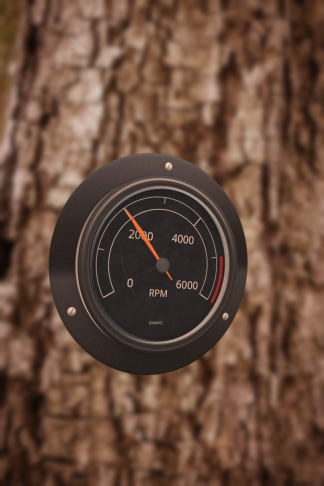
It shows 2000 rpm
